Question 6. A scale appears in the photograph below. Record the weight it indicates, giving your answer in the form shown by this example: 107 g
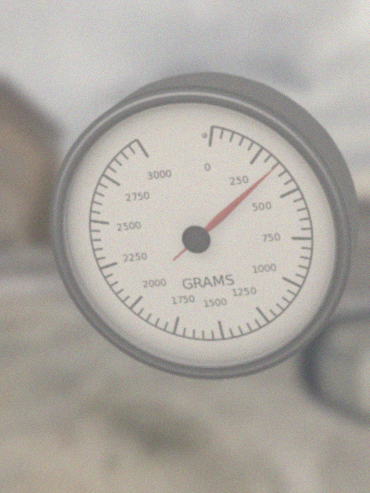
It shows 350 g
